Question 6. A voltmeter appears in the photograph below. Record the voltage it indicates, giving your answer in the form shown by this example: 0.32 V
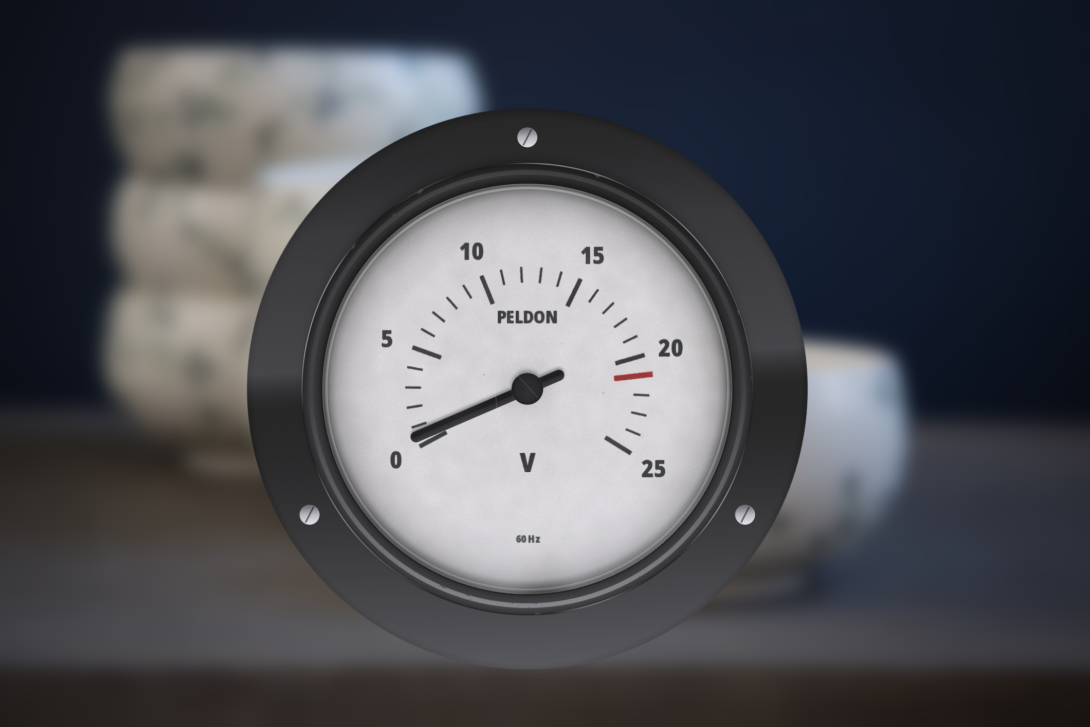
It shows 0.5 V
